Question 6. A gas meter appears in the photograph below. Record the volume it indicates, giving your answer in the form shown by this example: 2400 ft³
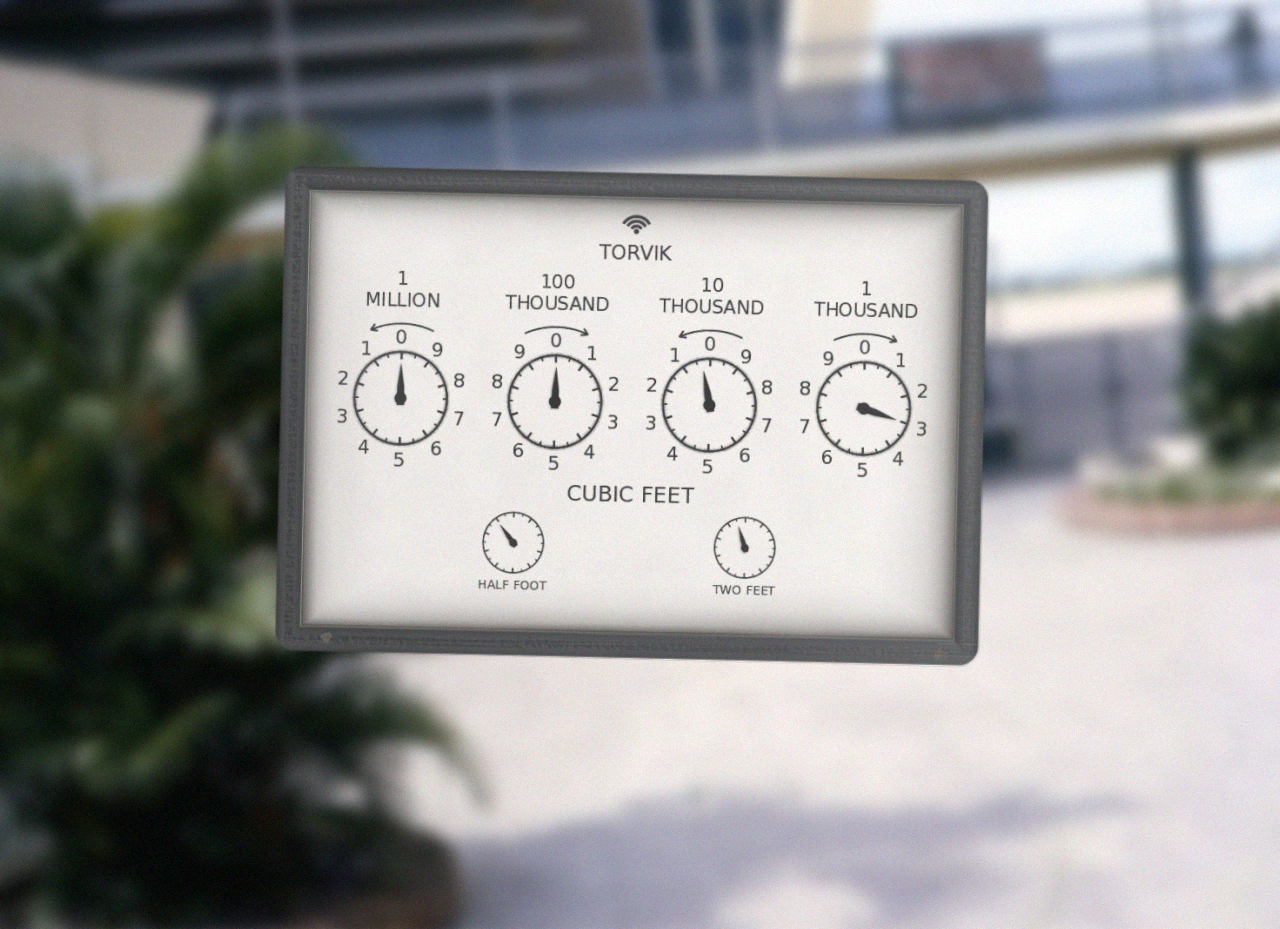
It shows 300 ft³
